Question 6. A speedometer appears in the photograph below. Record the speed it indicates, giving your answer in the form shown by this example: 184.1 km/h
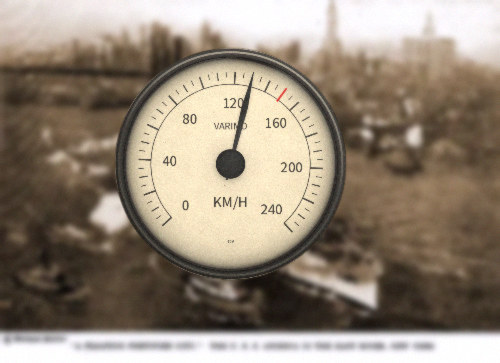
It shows 130 km/h
